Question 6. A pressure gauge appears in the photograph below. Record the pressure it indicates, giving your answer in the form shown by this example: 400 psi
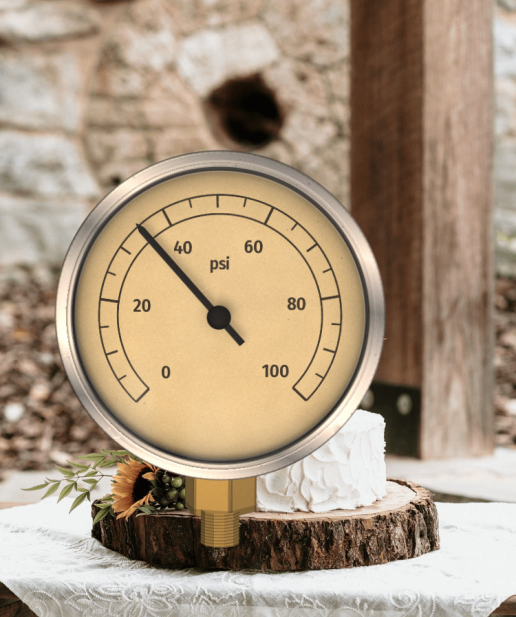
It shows 35 psi
